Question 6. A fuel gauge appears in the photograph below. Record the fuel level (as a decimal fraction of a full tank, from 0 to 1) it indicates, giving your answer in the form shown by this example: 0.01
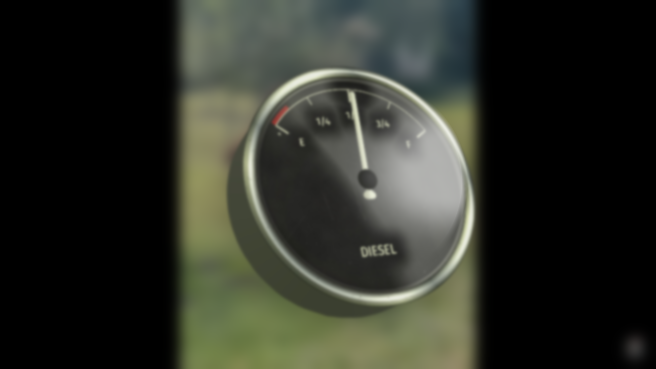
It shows 0.5
